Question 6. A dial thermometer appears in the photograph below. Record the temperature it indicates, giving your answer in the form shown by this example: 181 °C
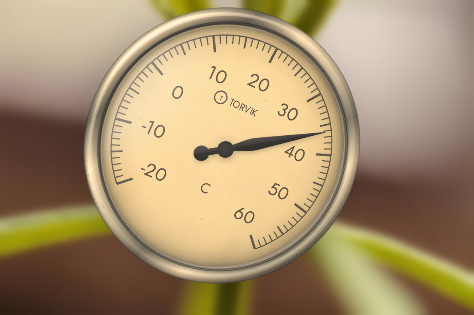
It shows 36 °C
